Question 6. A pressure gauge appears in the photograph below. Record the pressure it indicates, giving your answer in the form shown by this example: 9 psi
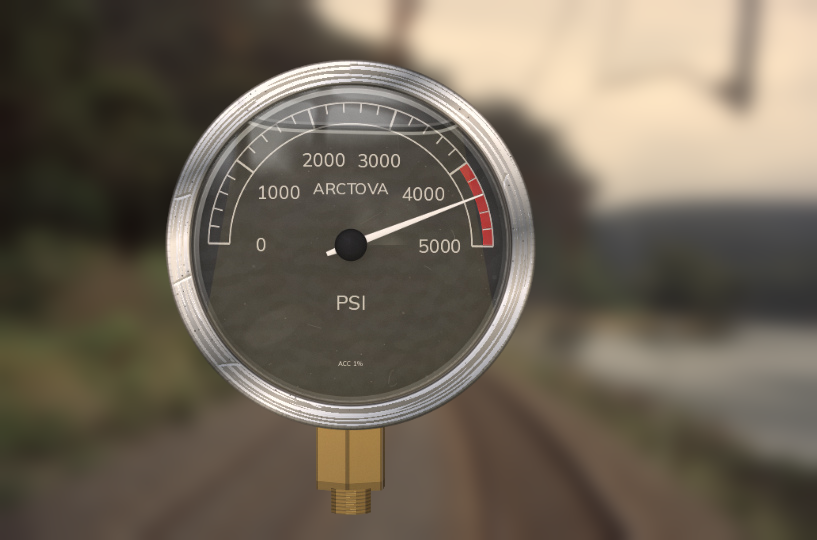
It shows 4400 psi
